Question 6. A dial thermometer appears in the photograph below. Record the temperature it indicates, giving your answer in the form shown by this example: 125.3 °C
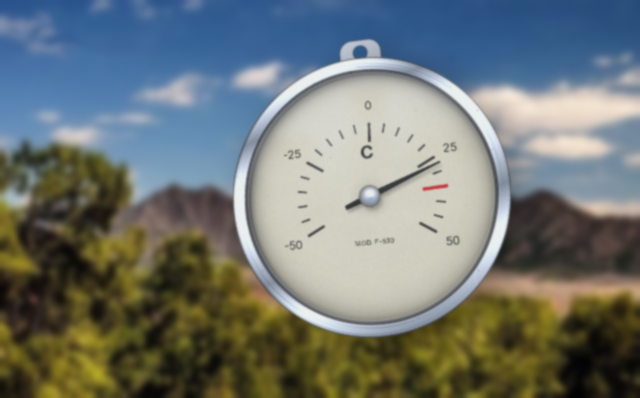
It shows 27.5 °C
